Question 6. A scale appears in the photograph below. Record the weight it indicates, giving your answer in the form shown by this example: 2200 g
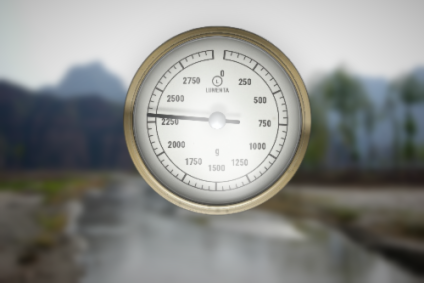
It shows 2300 g
